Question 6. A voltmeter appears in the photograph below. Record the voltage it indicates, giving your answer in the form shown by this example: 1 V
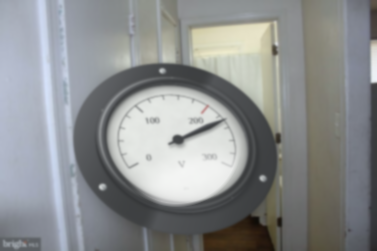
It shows 230 V
